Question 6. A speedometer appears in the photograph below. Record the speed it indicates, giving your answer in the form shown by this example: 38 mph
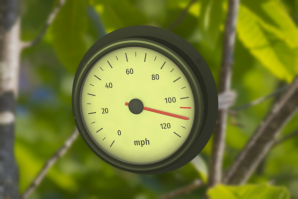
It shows 110 mph
